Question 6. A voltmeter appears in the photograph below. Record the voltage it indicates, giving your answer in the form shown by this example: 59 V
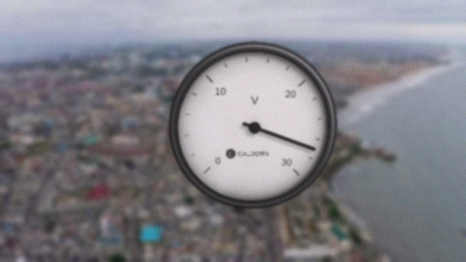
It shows 27 V
